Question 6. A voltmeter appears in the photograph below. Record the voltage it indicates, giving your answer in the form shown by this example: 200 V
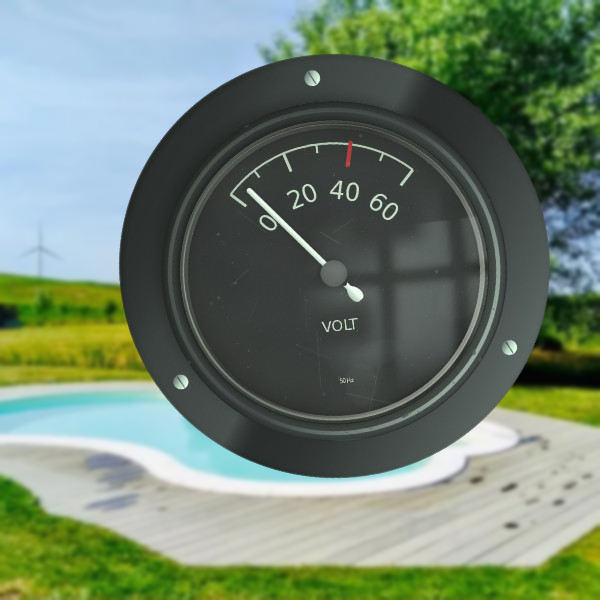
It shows 5 V
